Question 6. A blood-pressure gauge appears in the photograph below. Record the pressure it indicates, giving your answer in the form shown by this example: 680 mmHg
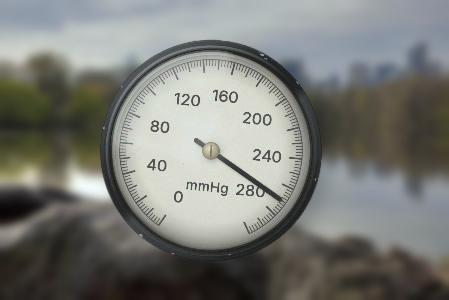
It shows 270 mmHg
